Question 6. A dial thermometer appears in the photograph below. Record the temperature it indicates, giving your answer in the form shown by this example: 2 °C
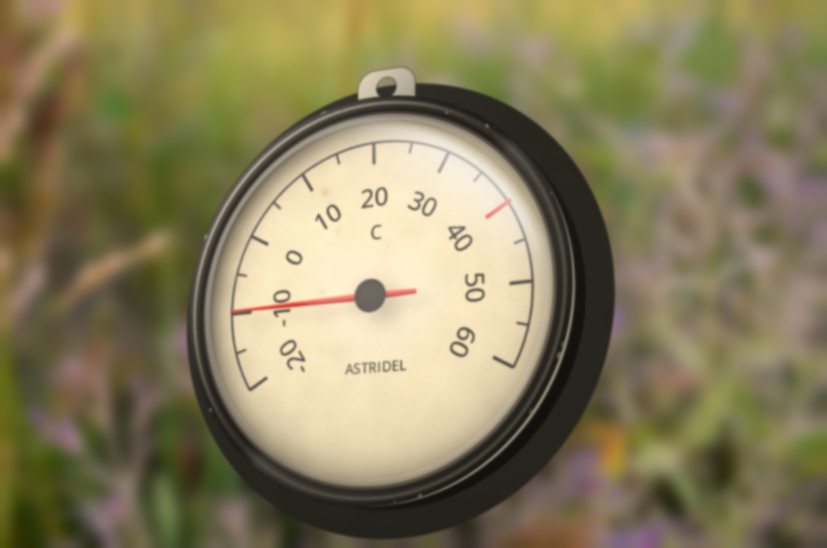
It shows -10 °C
